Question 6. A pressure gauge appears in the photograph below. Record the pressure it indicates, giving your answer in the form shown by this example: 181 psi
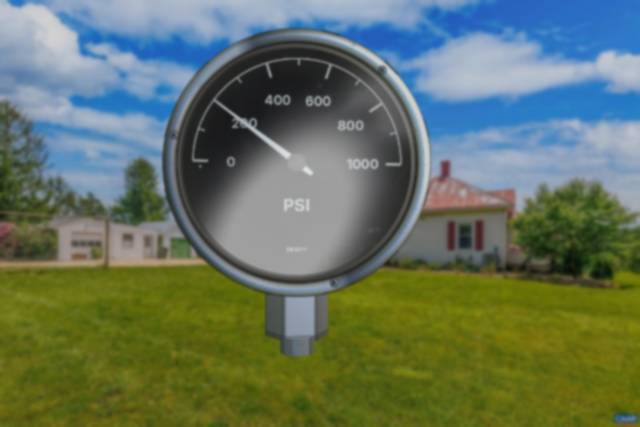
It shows 200 psi
